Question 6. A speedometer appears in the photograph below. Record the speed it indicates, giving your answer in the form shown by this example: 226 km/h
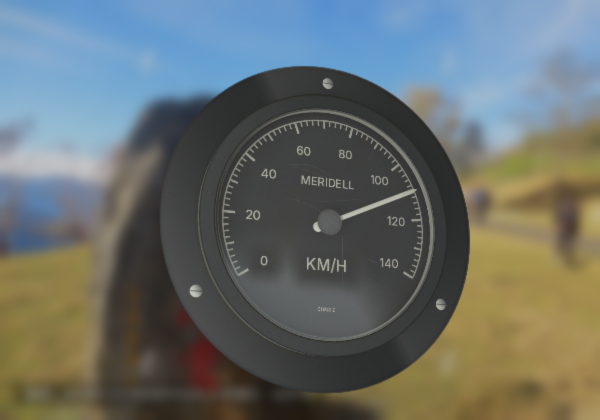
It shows 110 km/h
